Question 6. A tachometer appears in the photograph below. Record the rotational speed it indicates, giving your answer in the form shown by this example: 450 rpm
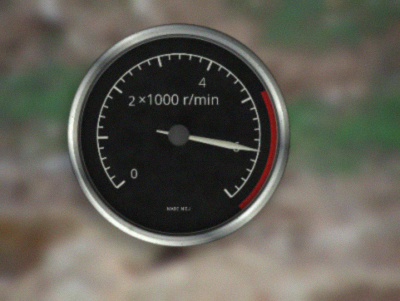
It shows 6000 rpm
